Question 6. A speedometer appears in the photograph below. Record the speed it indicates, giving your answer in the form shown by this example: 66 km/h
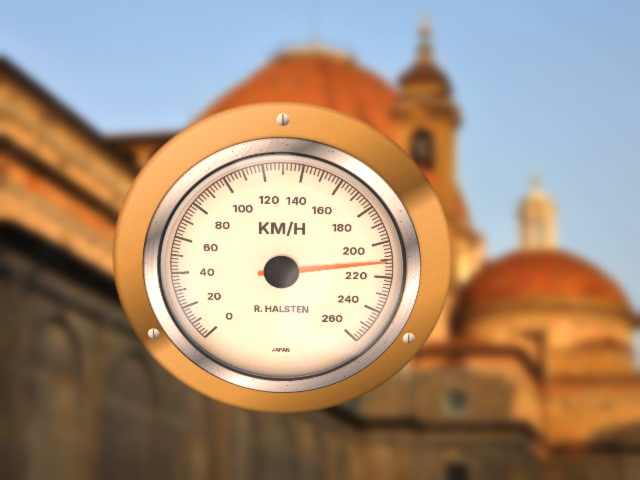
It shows 210 km/h
